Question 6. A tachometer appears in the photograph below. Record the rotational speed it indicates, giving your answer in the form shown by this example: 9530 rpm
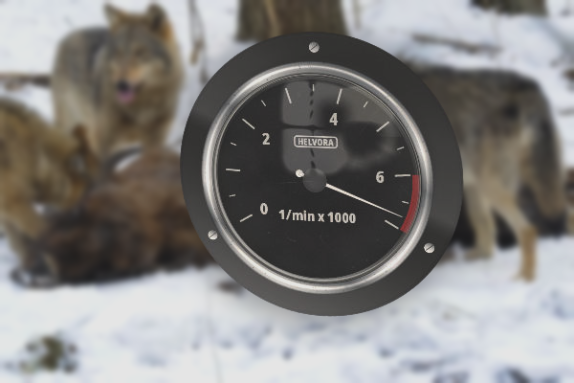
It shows 6750 rpm
